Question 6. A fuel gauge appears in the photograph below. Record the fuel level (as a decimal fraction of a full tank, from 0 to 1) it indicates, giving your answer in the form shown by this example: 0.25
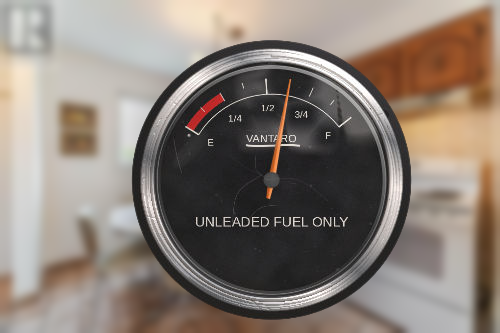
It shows 0.625
